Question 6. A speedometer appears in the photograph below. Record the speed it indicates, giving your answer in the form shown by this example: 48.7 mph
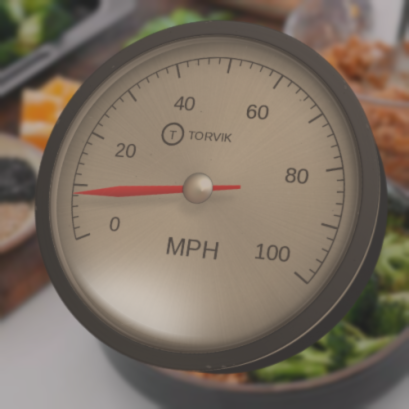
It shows 8 mph
